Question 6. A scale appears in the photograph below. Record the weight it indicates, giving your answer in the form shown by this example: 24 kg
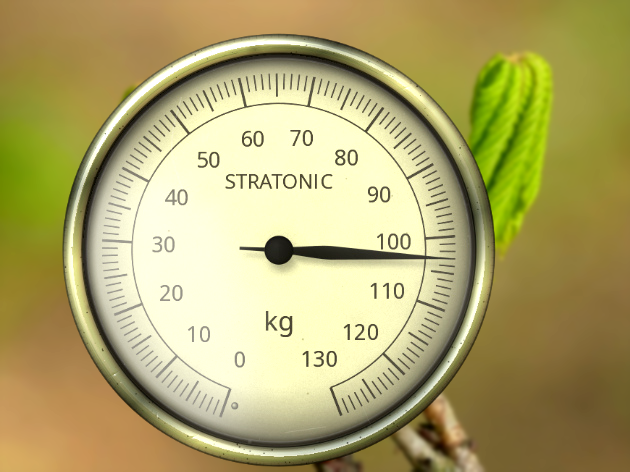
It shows 103 kg
